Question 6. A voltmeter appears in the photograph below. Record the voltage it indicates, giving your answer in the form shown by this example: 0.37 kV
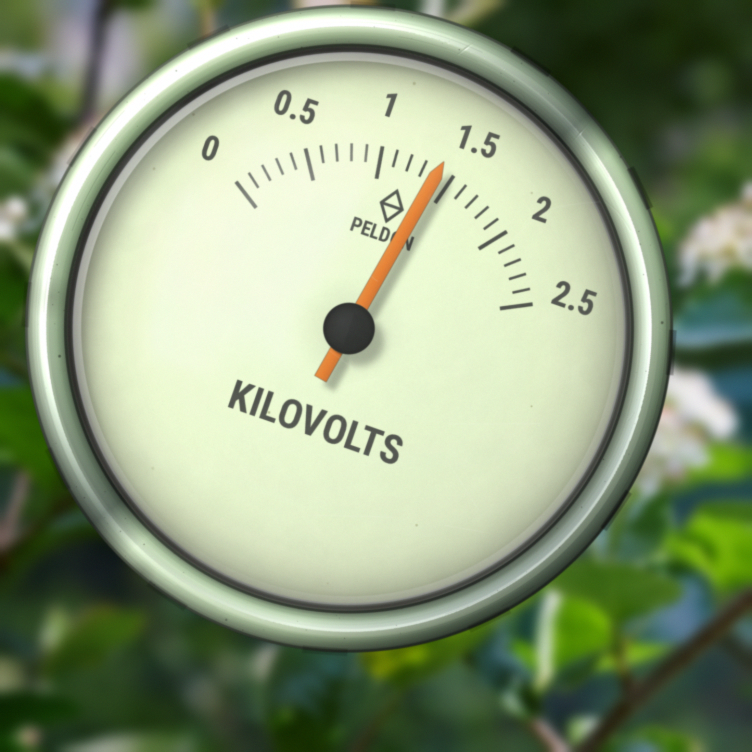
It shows 1.4 kV
